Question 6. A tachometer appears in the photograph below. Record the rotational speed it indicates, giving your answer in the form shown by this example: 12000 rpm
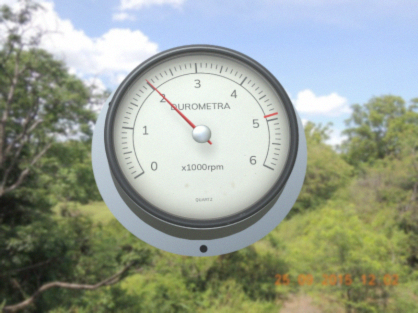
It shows 2000 rpm
